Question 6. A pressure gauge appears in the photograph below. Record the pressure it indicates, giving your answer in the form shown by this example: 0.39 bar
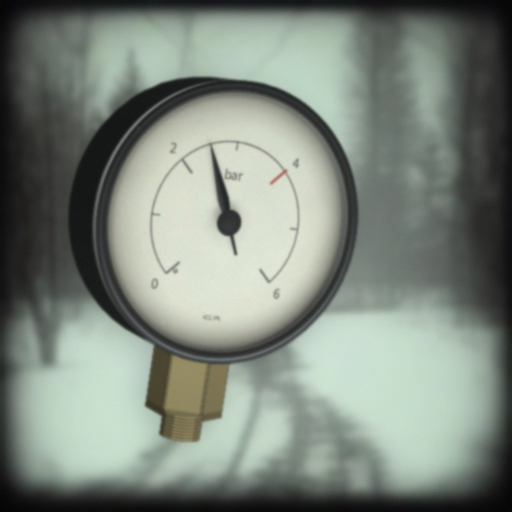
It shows 2.5 bar
